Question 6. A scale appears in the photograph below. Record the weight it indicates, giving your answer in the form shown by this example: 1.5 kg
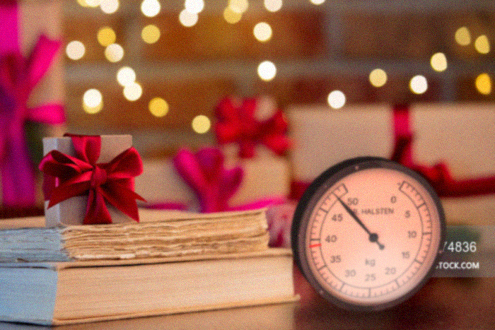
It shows 48 kg
